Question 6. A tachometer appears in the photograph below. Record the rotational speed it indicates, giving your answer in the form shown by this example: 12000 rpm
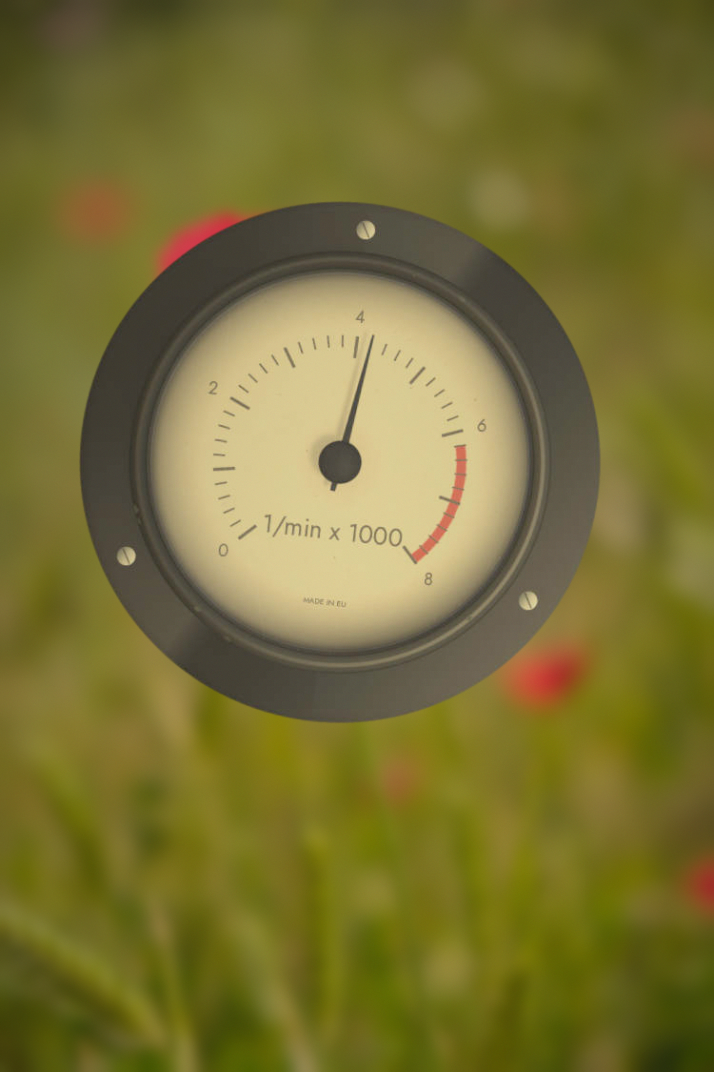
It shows 4200 rpm
